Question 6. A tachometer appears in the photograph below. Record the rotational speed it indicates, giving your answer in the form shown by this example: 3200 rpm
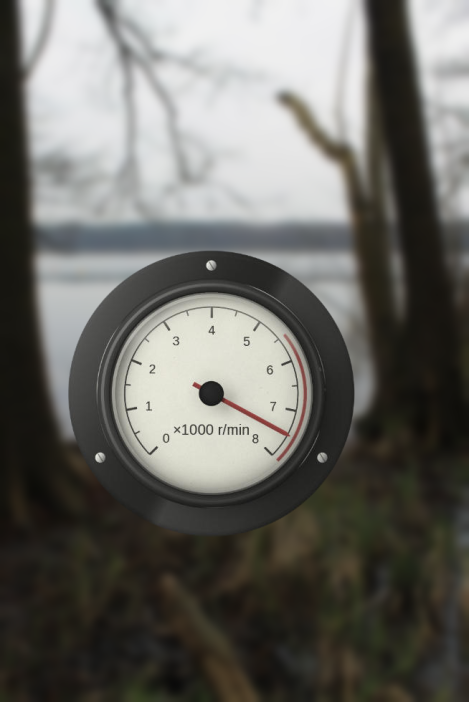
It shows 7500 rpm
